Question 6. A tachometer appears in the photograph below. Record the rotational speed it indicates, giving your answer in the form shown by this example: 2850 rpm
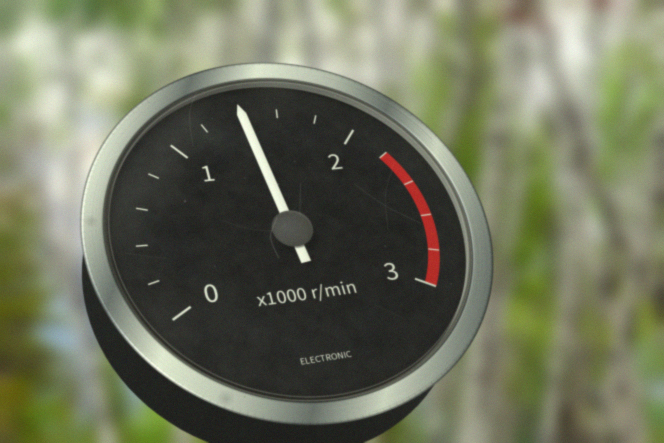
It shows 1400 rpm
